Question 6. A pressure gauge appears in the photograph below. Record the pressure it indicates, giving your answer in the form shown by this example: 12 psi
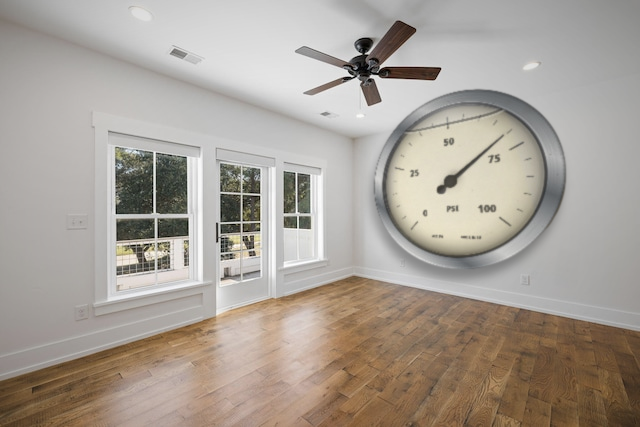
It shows 70 psi
